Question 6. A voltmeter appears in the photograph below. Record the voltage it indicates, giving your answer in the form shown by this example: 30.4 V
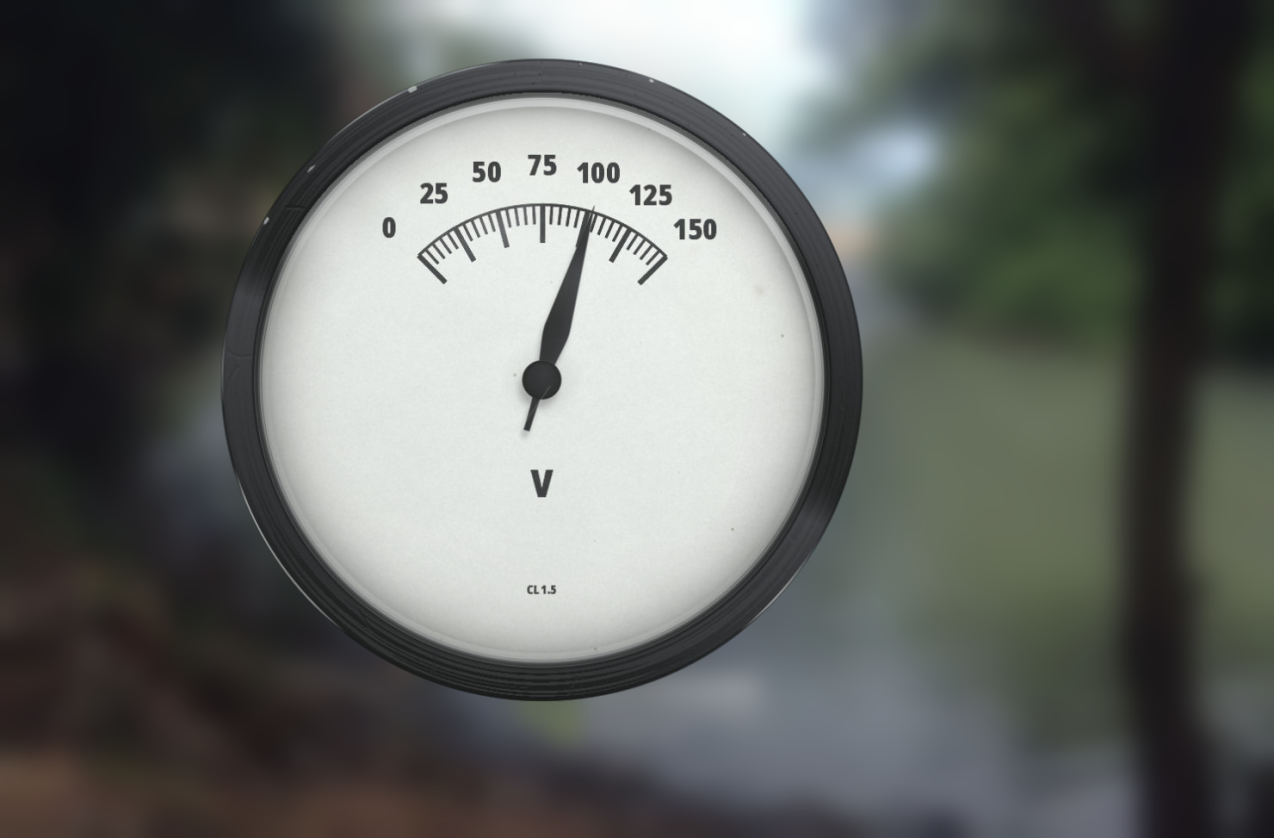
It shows 102.5 V
